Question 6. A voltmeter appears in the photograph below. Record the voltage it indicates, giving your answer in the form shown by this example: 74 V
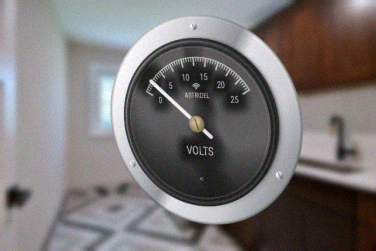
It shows 2.5 V
